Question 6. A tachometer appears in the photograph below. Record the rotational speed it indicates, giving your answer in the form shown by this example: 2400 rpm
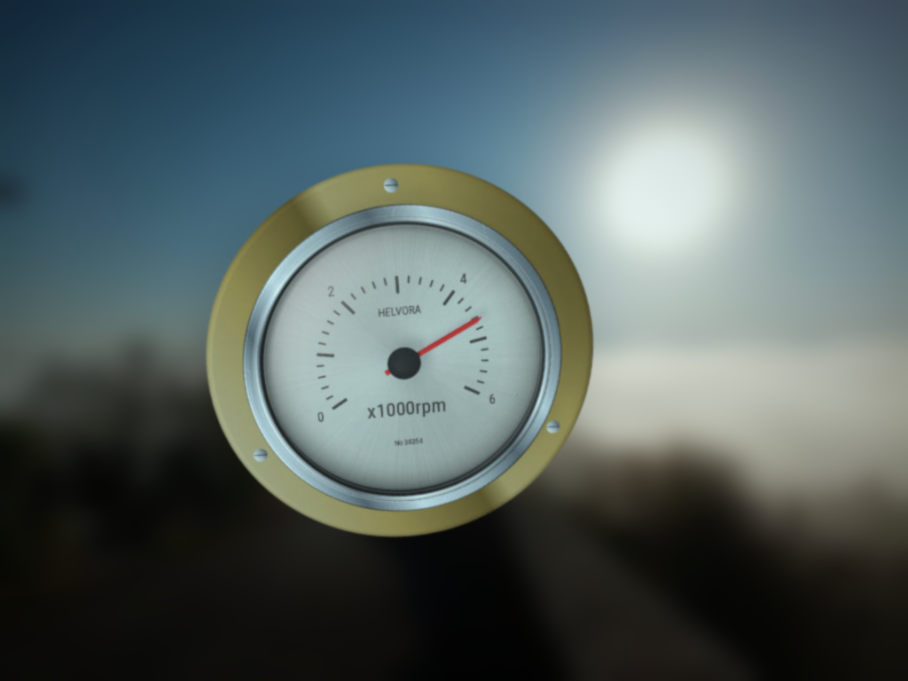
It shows 4600 rpm
